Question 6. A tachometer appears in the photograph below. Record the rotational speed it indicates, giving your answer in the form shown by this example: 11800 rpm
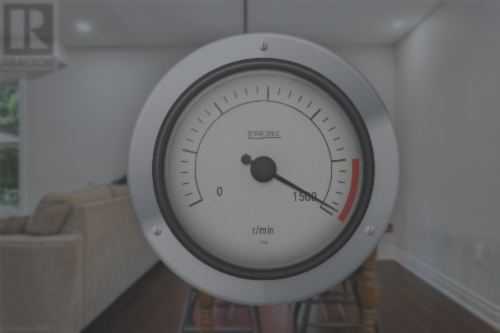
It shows 1475 rpm
